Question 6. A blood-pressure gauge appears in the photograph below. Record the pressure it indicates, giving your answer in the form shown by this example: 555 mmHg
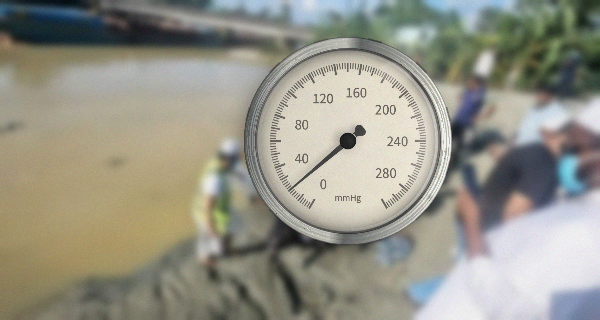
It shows 20 mmHg
